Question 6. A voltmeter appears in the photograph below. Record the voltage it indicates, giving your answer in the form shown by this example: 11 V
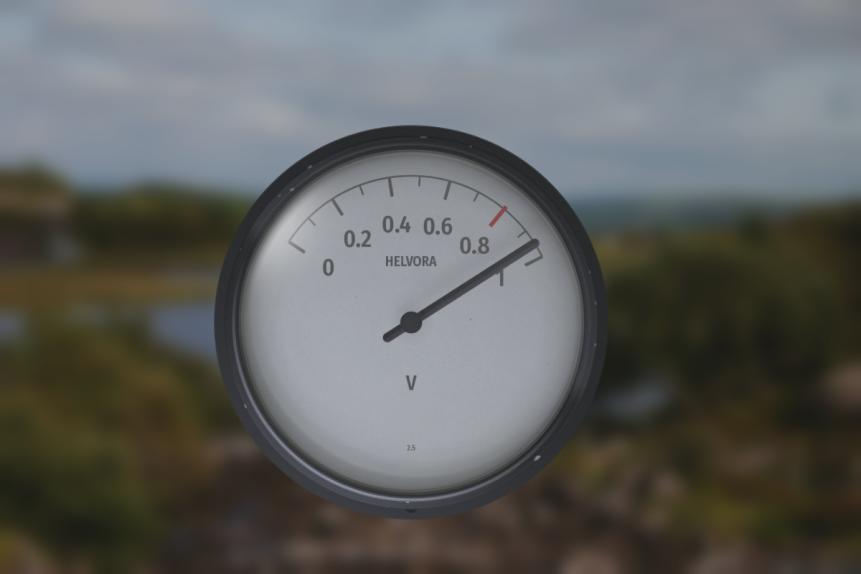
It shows 0.95 V
